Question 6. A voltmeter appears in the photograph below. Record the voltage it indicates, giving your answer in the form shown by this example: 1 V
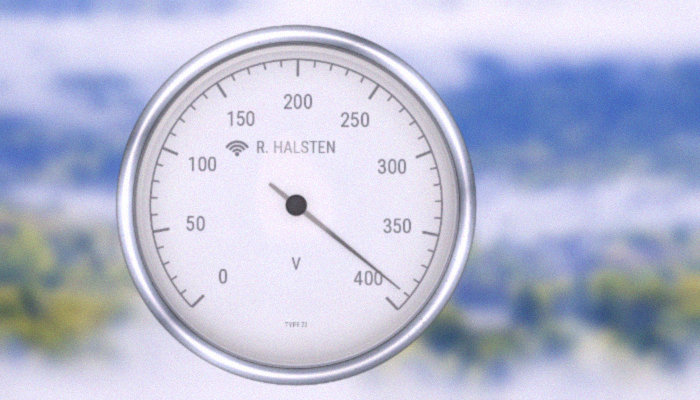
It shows 390 V
